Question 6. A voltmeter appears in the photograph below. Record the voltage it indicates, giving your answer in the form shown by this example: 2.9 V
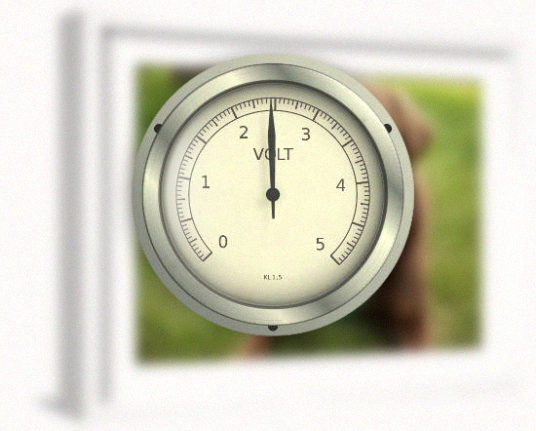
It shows 2.45 V
